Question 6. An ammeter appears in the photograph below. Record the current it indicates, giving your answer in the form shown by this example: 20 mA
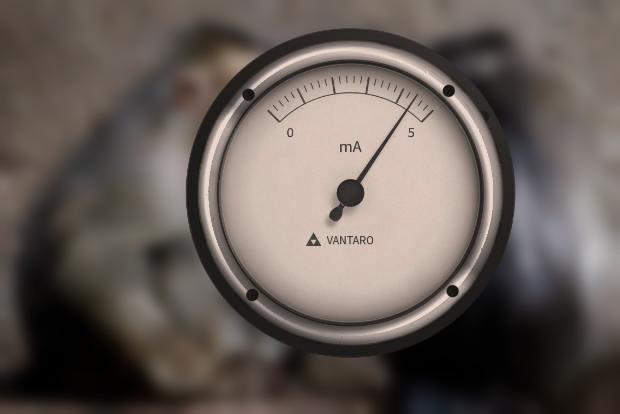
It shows 4.4 mA
